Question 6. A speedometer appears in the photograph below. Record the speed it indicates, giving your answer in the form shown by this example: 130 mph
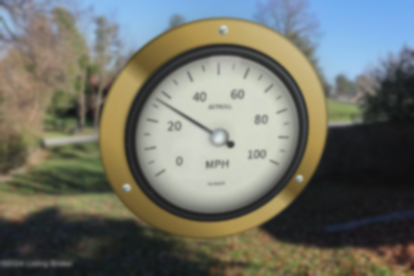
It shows 27.5 mph
